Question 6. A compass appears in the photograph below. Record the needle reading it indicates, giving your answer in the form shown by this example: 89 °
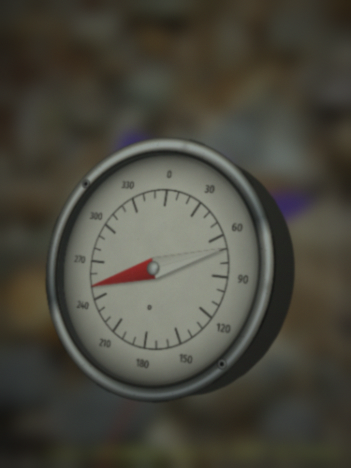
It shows 250 °
